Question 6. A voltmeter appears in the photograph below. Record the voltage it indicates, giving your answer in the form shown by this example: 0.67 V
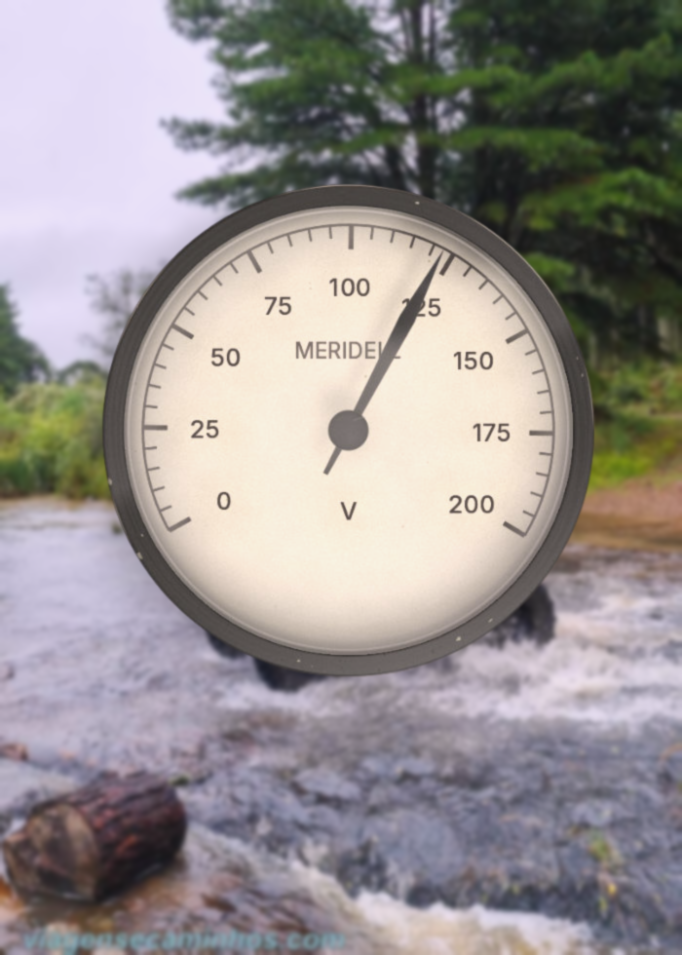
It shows 122.5 V
